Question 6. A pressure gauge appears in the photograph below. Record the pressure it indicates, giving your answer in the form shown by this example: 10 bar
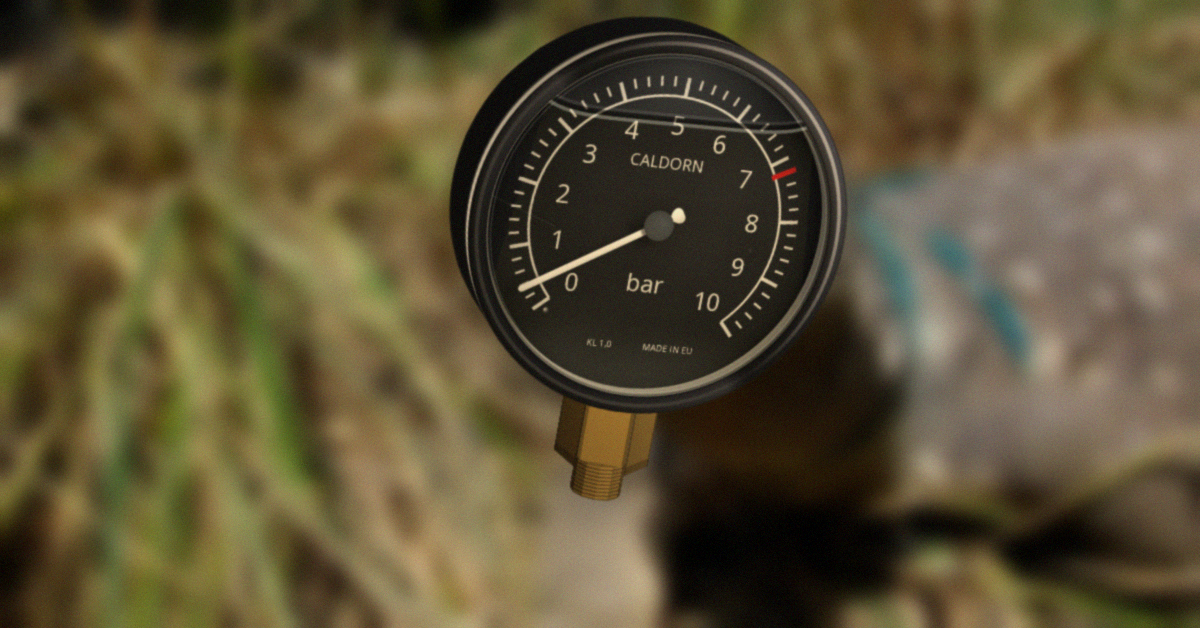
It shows 0.4 bar
